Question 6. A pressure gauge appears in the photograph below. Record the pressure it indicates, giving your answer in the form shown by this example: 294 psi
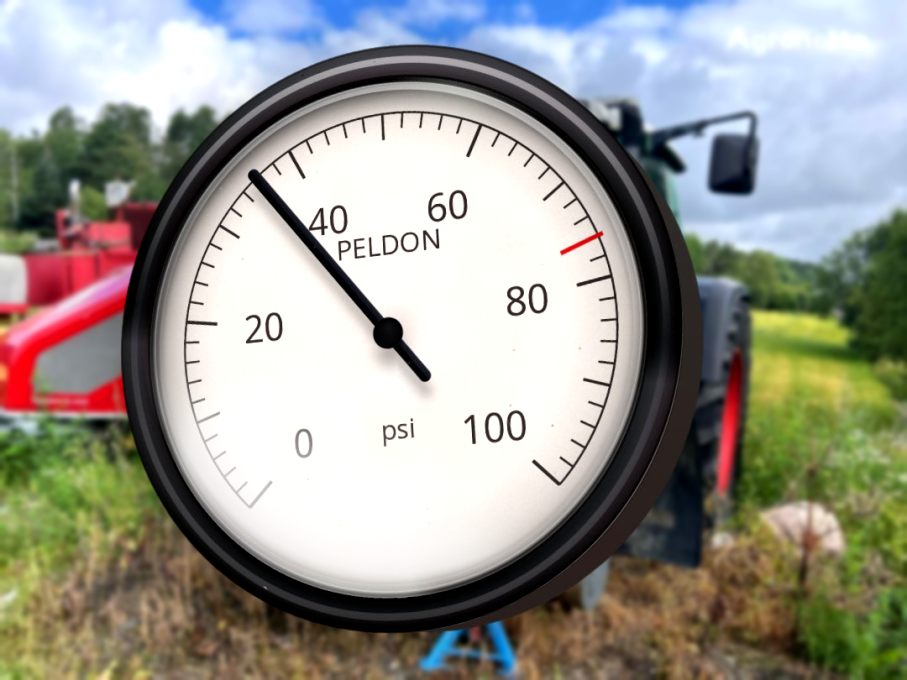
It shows 36 psi
